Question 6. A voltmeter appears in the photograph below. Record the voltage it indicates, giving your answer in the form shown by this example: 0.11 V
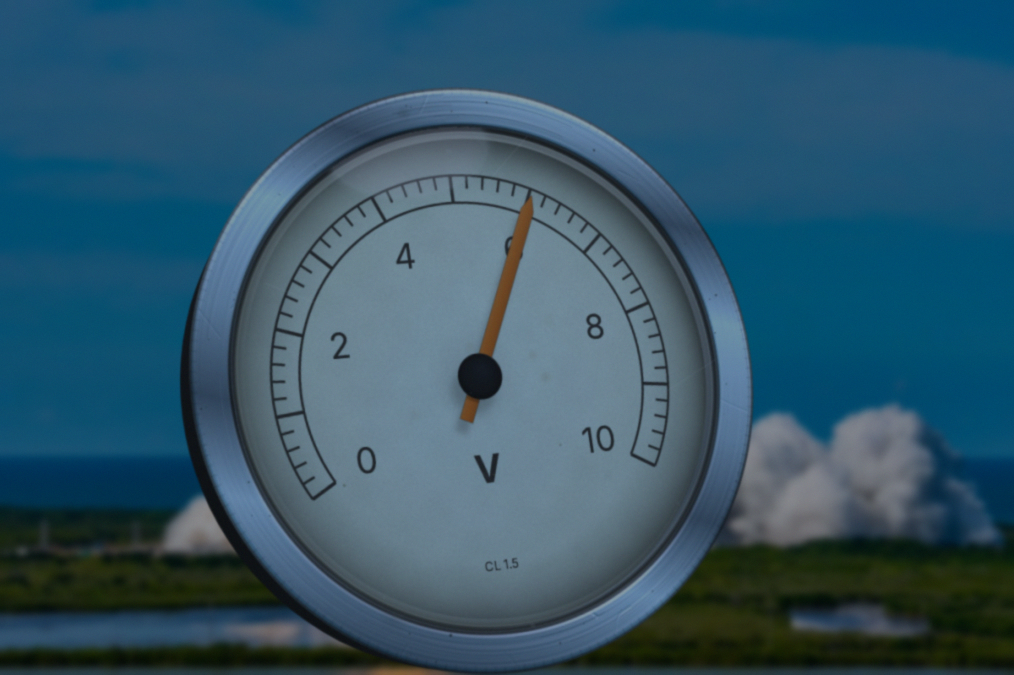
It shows 6 V
